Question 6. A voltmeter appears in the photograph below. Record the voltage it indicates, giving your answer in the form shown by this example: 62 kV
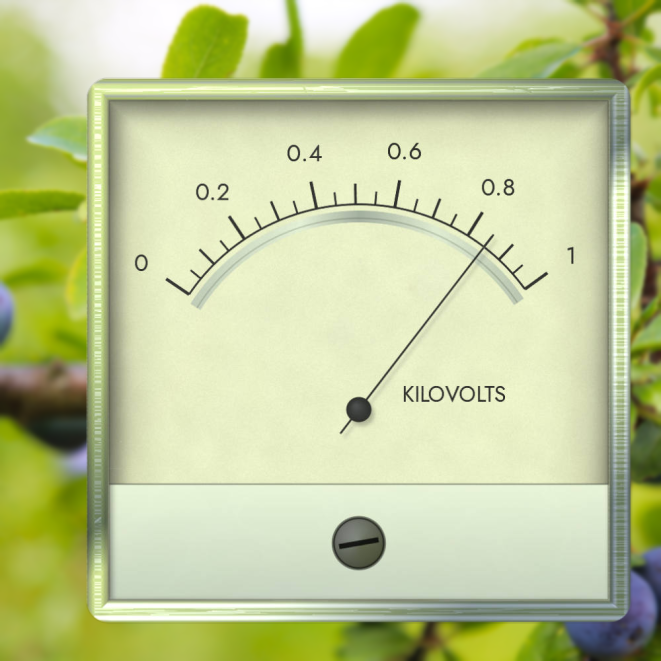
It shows 0.85 kV
